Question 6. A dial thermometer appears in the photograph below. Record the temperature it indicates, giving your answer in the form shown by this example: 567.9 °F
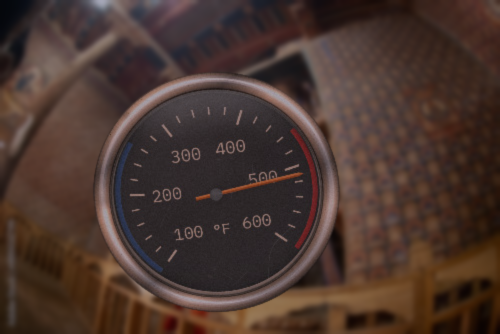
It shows 510 °F
